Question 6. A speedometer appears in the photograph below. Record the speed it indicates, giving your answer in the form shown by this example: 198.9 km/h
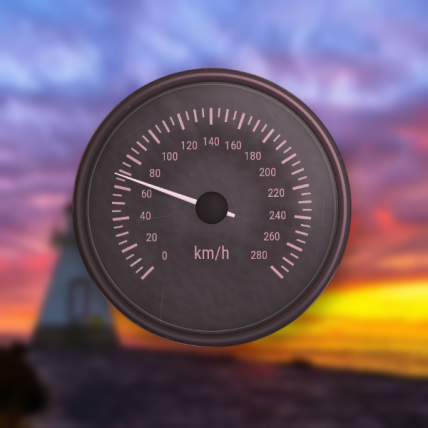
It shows 67.5 km/h
